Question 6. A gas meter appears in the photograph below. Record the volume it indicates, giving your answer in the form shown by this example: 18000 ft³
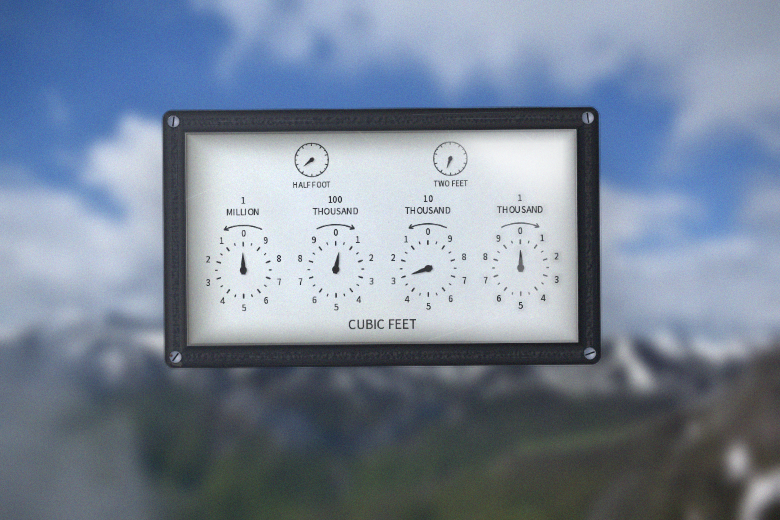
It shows 3000 ft³
